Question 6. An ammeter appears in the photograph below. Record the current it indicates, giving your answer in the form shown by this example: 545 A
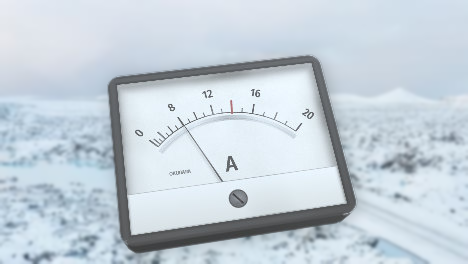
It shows 8 A
